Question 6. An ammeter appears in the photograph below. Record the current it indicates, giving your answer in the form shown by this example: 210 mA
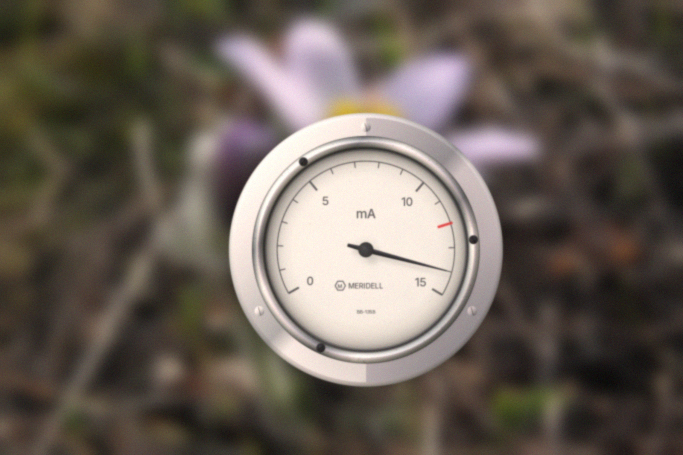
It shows 14 mA
